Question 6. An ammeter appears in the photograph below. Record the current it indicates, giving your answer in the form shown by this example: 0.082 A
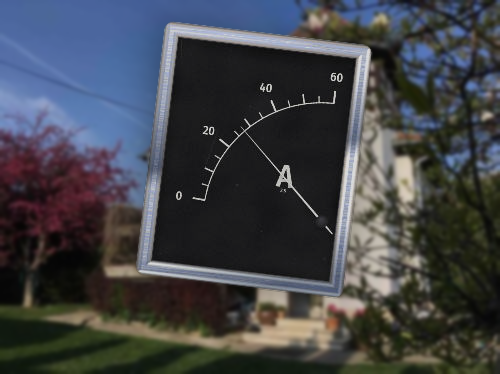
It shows 27.5 A
